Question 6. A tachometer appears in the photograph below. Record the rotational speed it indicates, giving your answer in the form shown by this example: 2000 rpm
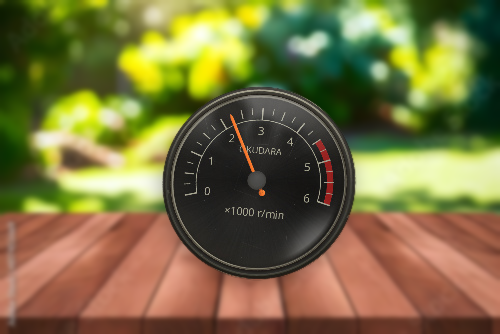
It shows 2250 rpm
